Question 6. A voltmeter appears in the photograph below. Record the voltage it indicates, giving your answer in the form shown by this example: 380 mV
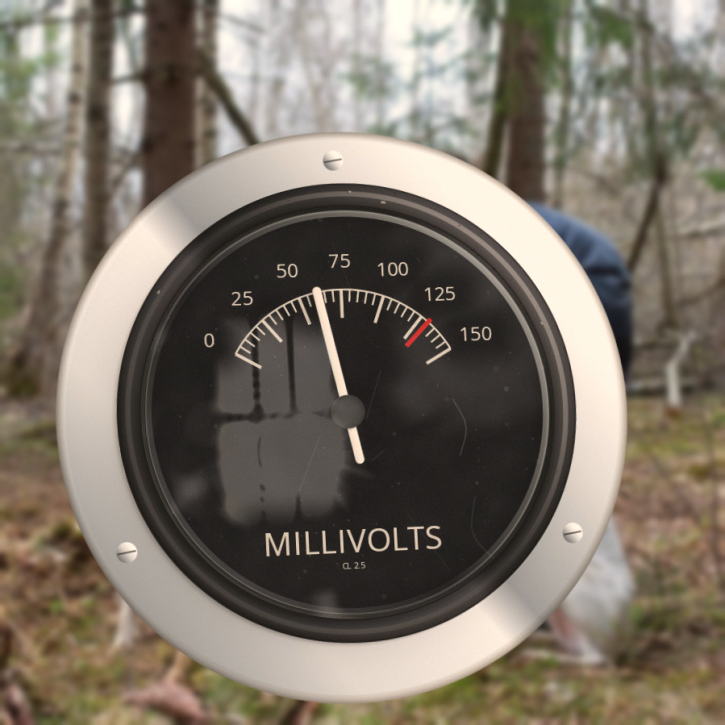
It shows 60 mV
